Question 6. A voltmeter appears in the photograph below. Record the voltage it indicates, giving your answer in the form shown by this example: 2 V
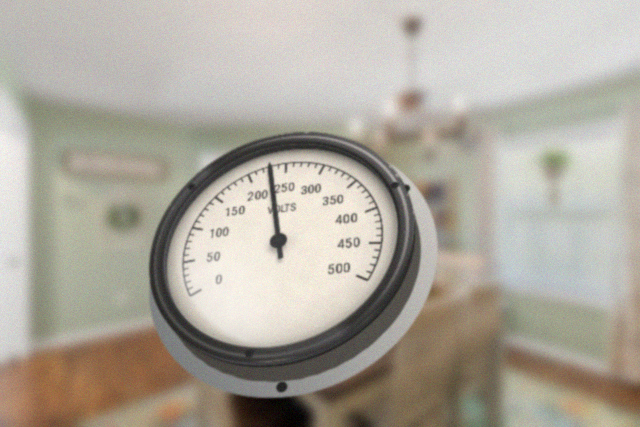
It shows 230 V
